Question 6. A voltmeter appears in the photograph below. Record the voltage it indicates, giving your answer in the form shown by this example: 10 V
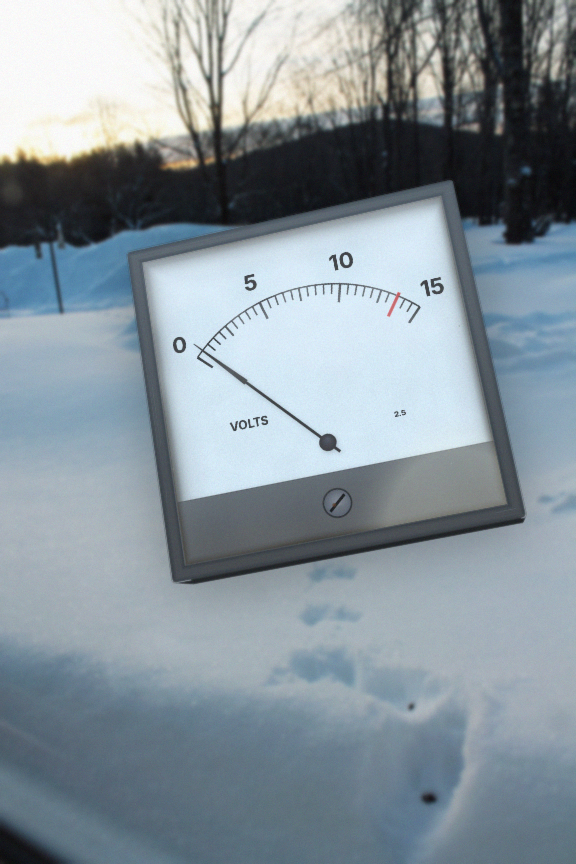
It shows 0.5 V
